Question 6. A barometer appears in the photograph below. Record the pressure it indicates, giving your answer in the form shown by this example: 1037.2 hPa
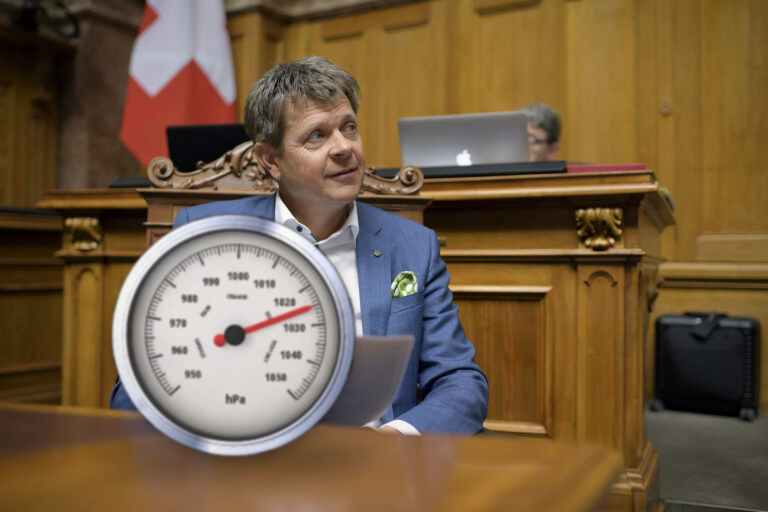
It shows 1025 hPa
